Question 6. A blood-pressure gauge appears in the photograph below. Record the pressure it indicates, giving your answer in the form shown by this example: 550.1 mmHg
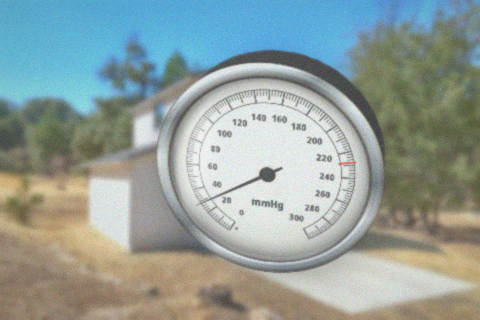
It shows 30 mmHg
